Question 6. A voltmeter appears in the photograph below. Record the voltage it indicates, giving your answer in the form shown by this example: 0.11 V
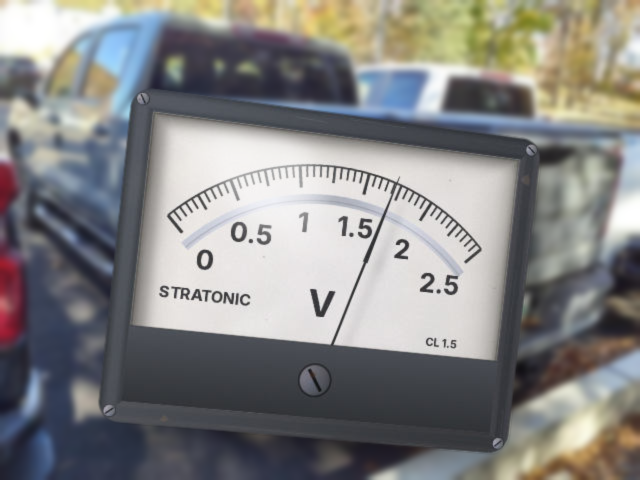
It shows 1.7 V
